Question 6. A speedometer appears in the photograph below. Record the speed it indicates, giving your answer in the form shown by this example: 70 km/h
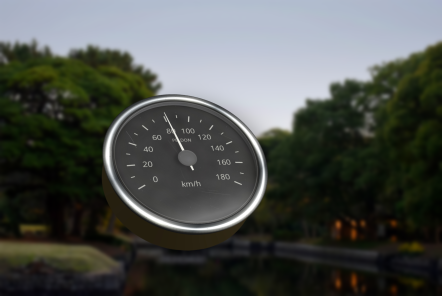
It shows 80 km/h
